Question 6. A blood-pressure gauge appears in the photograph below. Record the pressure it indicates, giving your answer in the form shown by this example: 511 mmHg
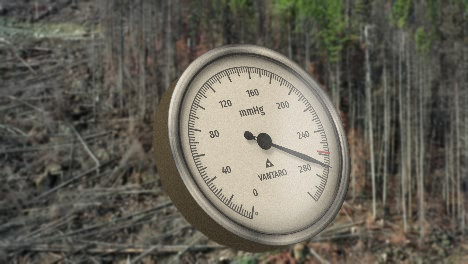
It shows 270 mmHg
